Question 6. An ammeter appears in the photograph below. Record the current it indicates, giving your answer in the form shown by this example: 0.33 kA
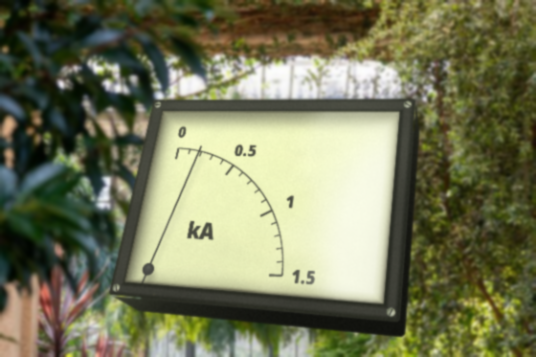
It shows 0.2 kA
